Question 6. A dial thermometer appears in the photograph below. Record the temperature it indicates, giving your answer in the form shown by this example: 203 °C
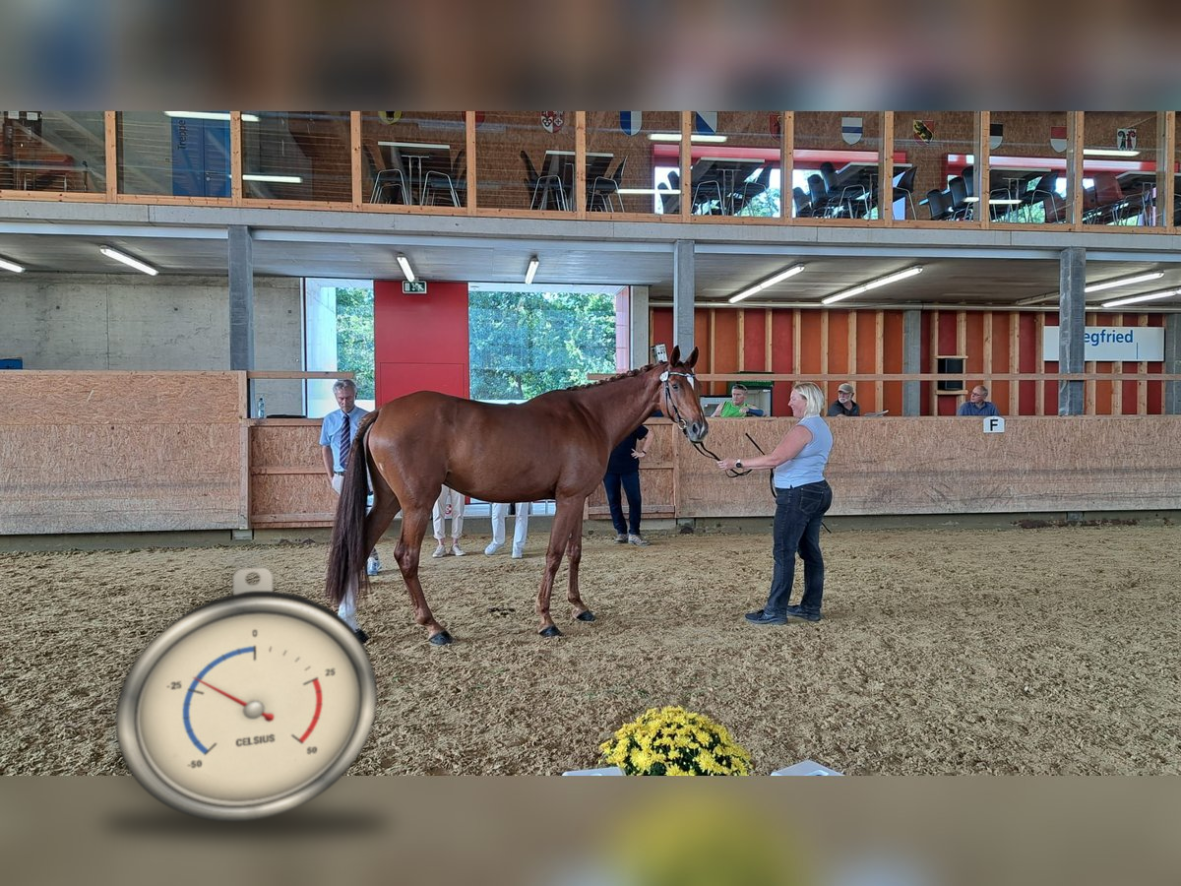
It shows -20 °C
